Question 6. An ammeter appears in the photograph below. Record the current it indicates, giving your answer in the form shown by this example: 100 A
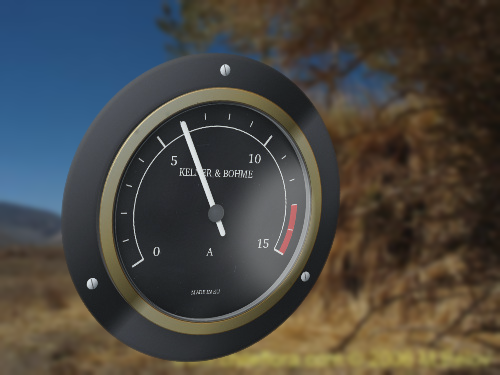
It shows 6 A
